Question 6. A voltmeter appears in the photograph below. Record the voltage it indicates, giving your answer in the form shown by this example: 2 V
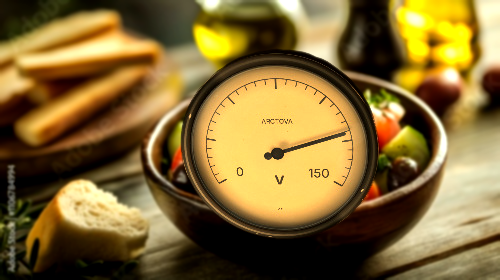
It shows 120 V
